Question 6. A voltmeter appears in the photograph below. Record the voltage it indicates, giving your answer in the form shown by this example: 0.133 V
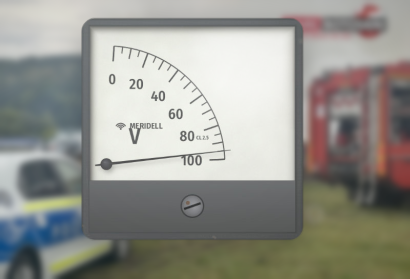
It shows 95 V
